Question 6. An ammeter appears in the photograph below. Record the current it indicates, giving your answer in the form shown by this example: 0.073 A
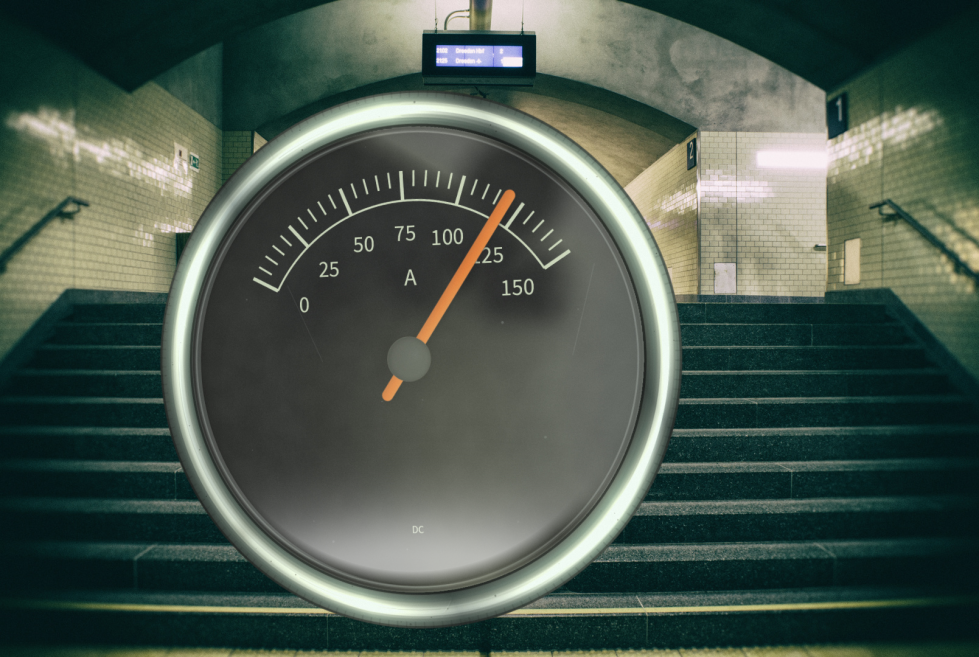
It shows 120 A
